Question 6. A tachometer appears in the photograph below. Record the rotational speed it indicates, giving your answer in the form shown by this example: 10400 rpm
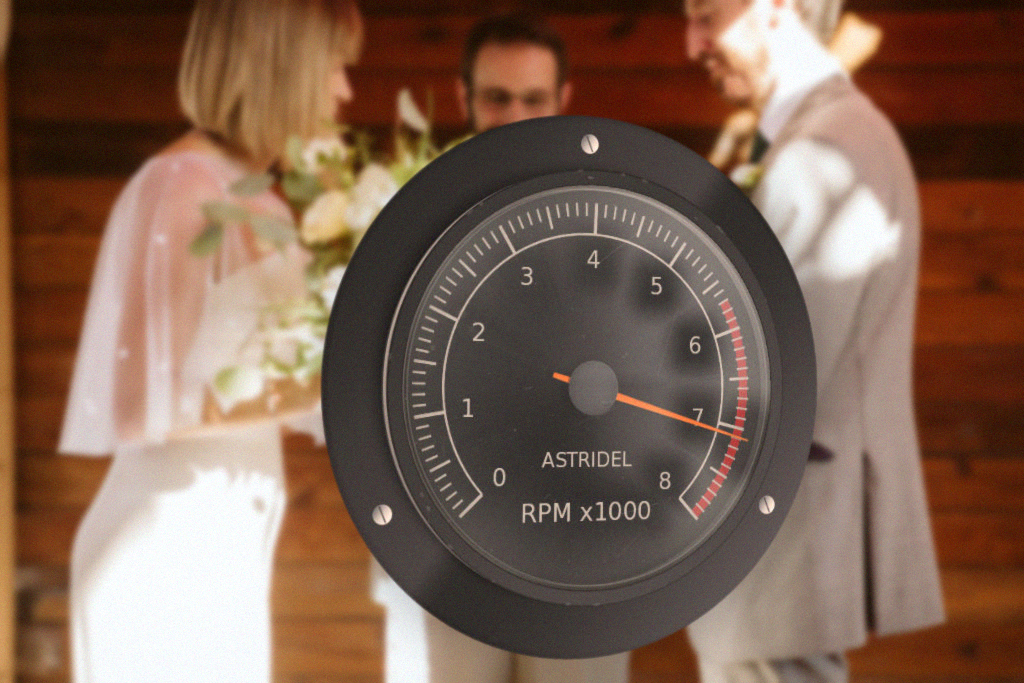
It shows 7100 rpm
